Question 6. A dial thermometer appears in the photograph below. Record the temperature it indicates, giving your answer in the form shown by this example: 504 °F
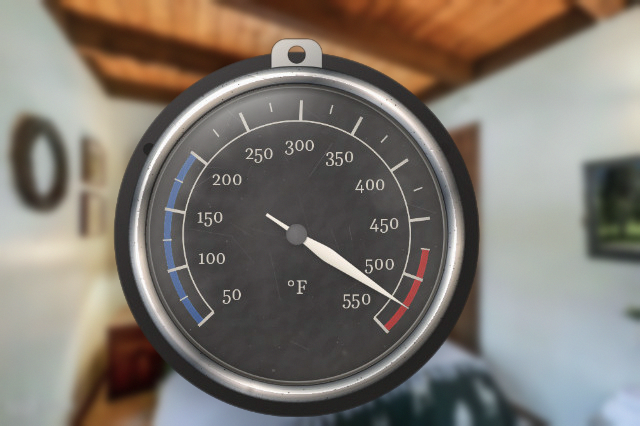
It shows 525 °F
